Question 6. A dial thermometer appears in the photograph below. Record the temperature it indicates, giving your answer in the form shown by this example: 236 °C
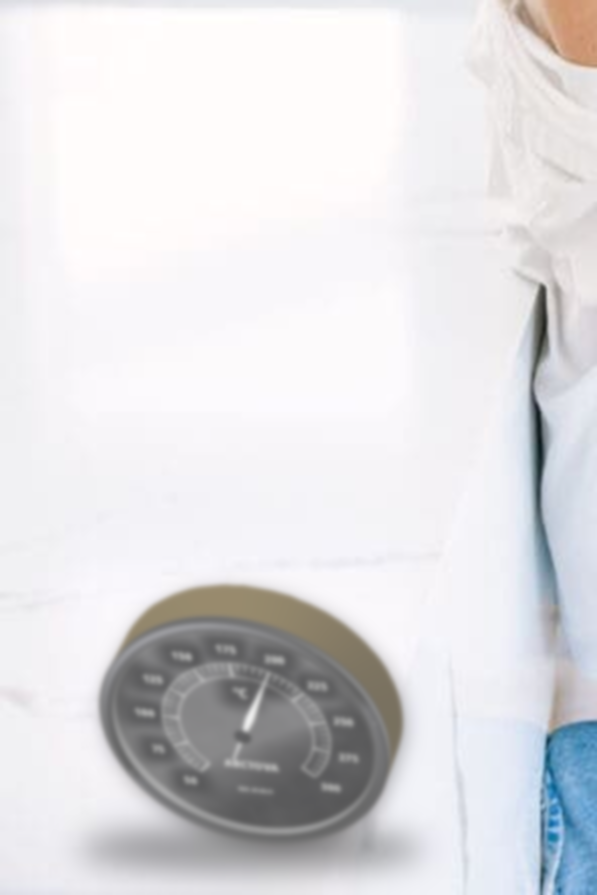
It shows 200 °C
